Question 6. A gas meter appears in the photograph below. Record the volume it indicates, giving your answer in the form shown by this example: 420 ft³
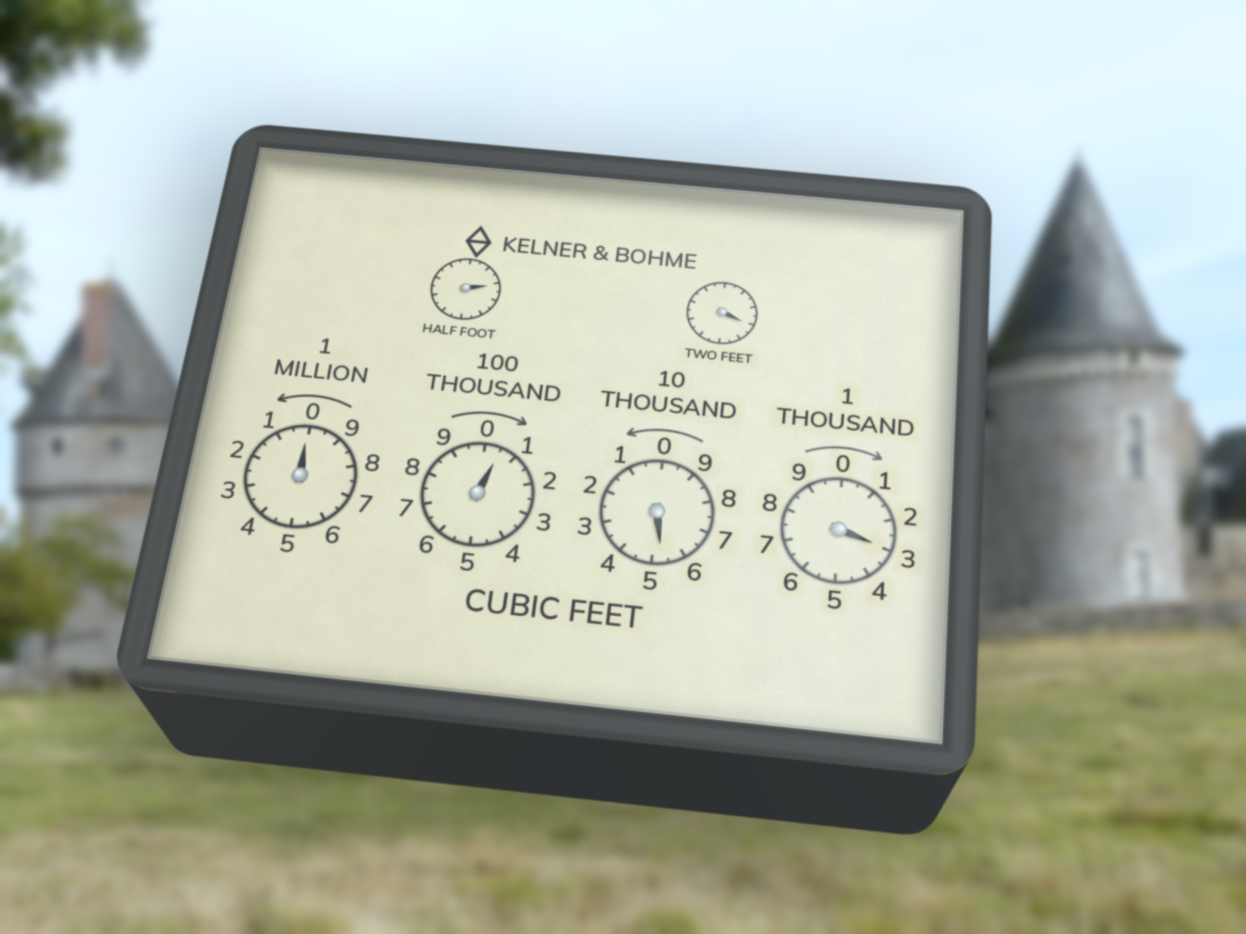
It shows 5300 ft³
